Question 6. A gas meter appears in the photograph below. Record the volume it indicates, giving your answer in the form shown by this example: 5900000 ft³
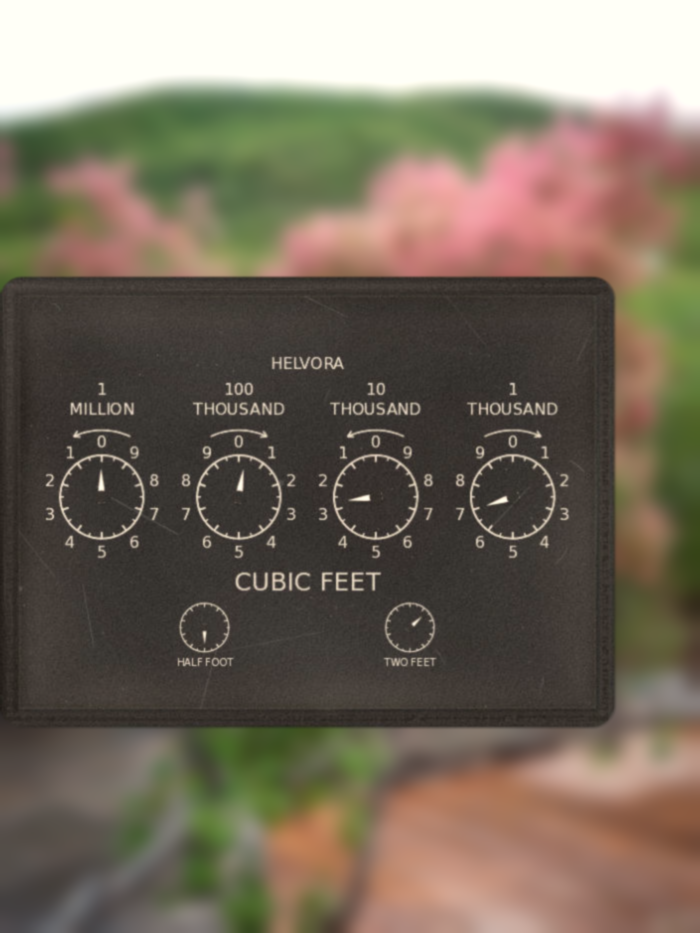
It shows 2700 ft³
